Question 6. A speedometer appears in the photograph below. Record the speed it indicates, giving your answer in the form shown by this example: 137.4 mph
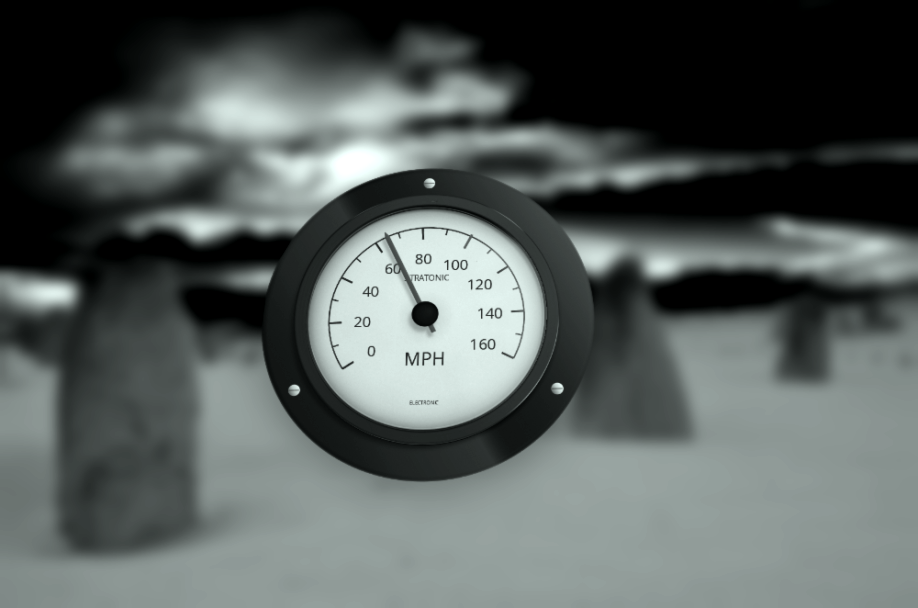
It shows 65 mph
